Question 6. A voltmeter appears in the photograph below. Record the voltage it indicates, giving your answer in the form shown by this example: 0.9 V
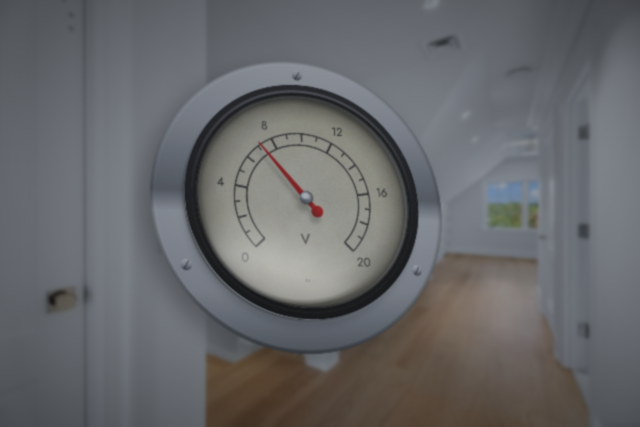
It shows 7 V
